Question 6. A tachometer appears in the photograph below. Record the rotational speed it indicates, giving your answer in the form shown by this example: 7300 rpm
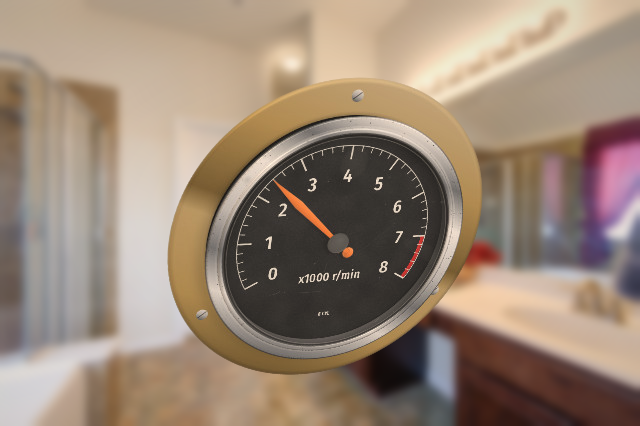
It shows 2400 rpm
